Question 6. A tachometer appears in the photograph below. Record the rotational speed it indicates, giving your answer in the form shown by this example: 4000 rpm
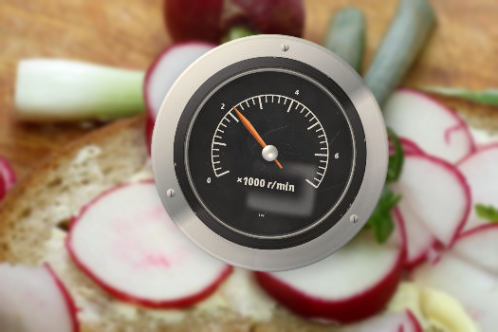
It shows 2200 rpm
